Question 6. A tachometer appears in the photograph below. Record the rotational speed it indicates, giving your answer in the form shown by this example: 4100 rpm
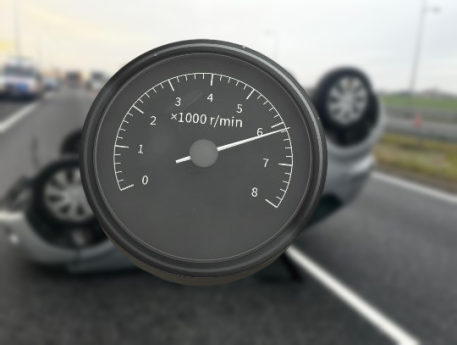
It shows 6200 rpm
